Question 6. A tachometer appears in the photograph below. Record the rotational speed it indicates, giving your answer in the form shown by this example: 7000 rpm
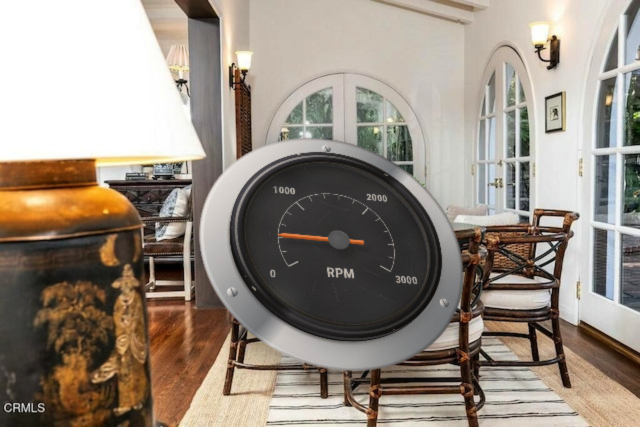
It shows 400 rpm
